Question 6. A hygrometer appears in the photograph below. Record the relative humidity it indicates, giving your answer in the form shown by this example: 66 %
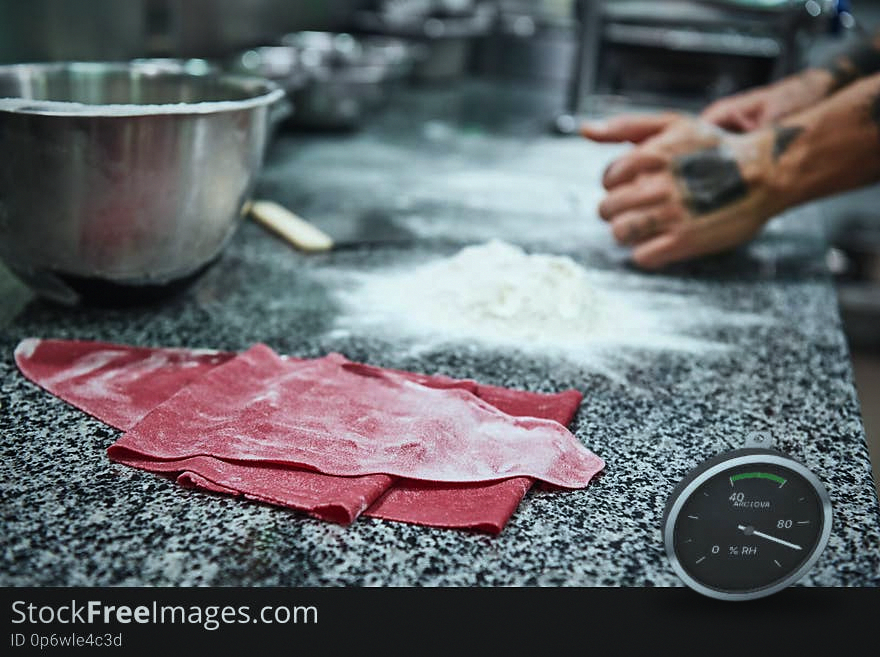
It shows 90 %
